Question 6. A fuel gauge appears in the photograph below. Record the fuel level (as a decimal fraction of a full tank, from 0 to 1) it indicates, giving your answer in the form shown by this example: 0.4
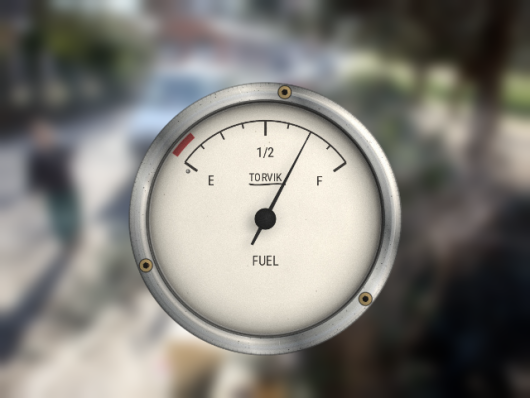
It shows 0.75
